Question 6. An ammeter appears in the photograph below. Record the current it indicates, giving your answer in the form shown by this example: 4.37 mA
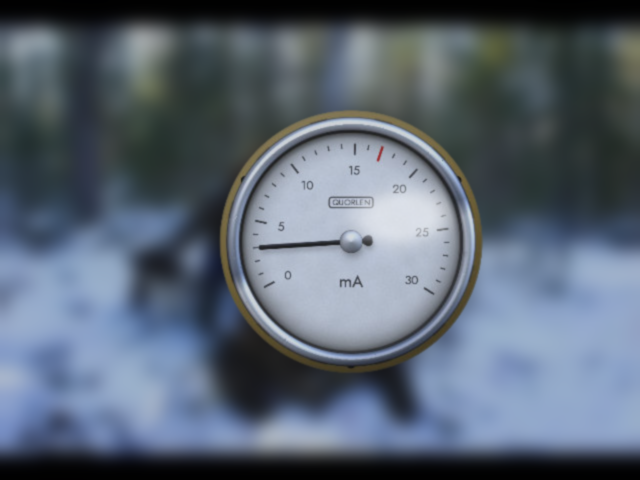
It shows 3 mA
